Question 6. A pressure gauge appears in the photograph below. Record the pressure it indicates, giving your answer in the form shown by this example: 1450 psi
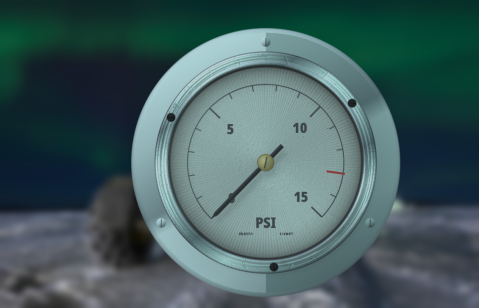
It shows 0 psi
